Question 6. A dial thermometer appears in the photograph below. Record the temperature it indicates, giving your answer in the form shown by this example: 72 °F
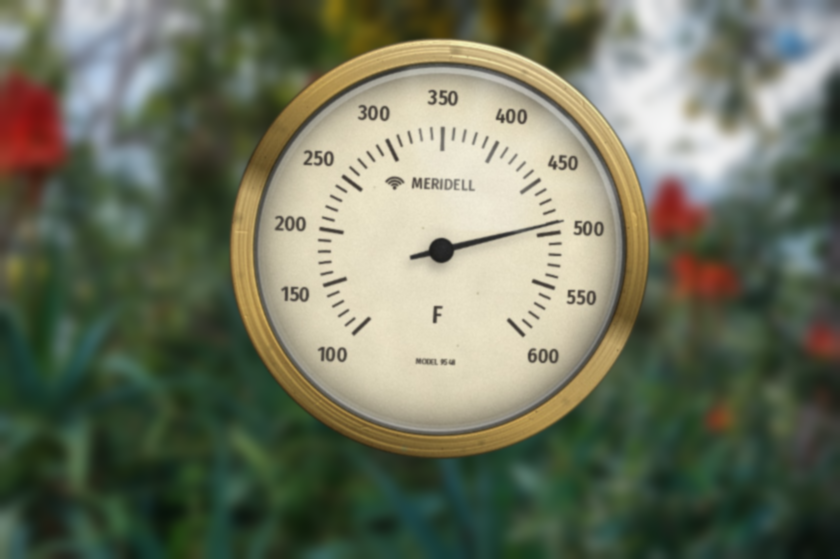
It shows 490 °F
